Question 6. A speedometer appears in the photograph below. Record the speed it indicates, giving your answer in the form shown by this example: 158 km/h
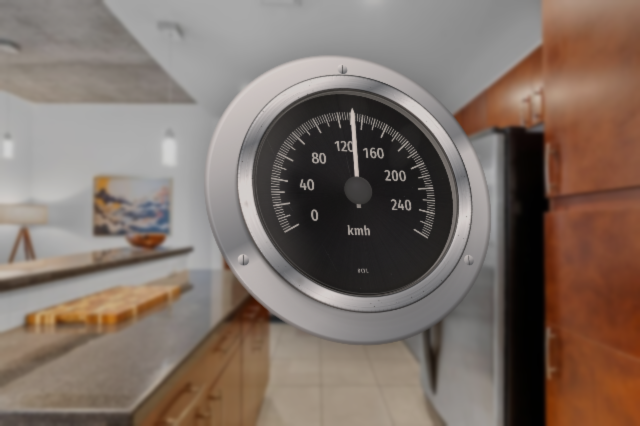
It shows 130 km/h
